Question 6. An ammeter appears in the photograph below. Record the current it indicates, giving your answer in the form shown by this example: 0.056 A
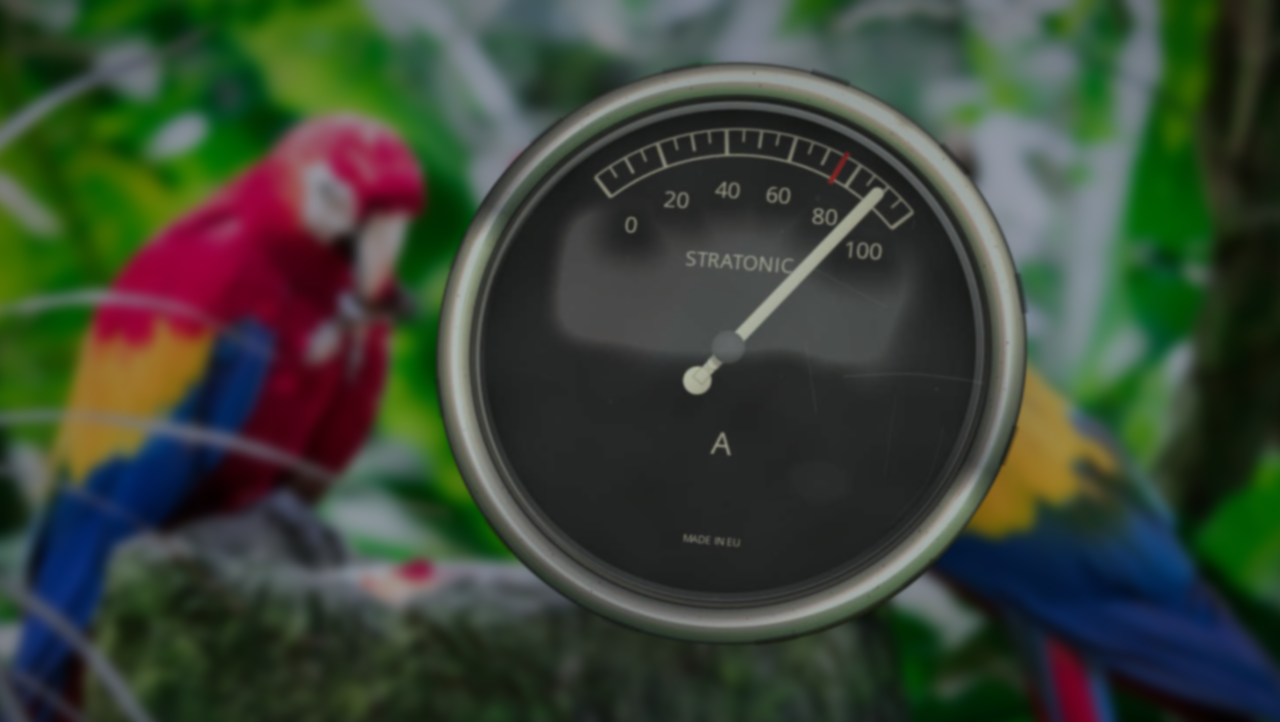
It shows 90 A
